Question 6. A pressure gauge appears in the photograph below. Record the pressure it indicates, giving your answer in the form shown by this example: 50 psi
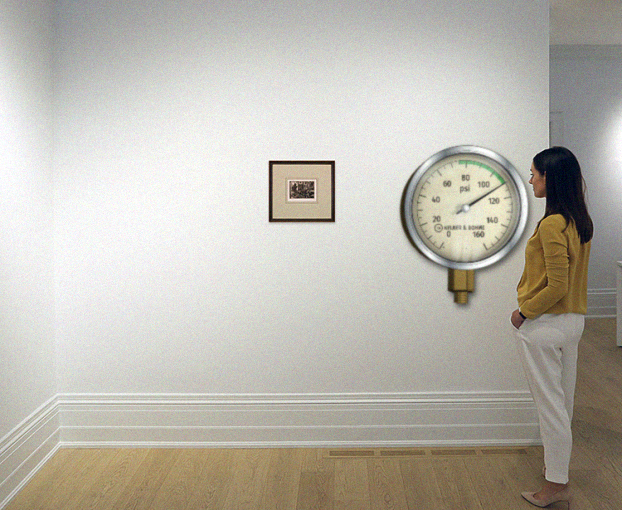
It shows 110 psi
